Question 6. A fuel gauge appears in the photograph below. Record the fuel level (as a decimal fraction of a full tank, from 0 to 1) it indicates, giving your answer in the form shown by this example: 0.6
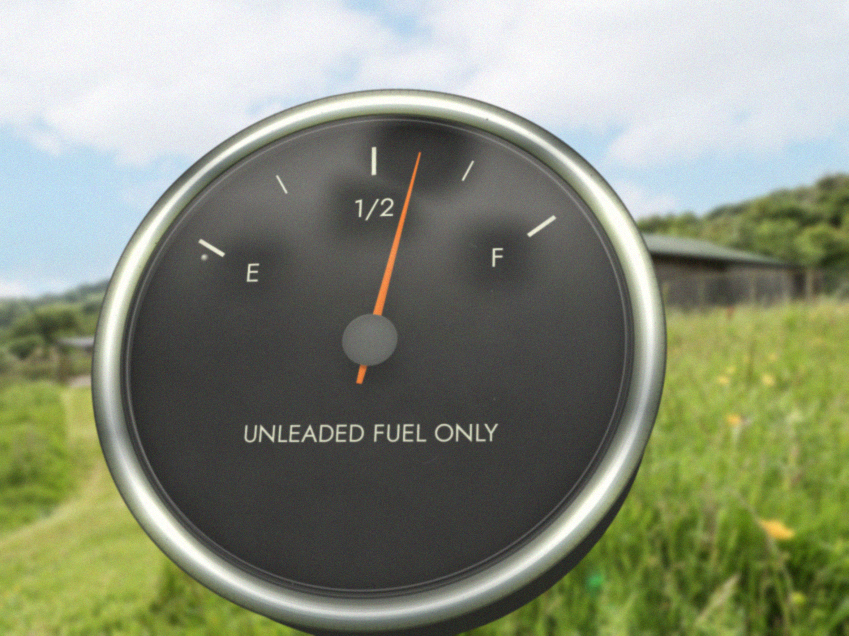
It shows 0.625
